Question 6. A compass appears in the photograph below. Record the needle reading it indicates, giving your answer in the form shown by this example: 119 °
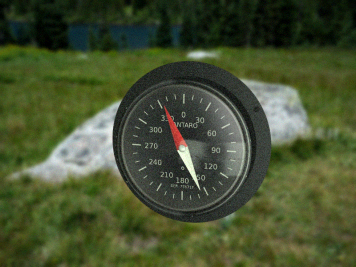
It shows 335 °
